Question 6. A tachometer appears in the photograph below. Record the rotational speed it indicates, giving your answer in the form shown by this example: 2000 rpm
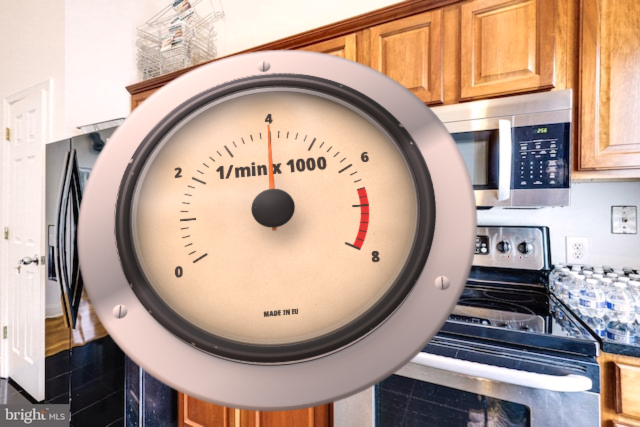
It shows 4000 rpm
